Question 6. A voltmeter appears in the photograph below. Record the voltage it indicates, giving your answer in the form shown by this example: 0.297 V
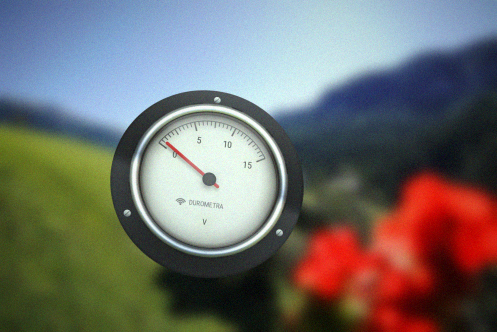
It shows 0.5 V
